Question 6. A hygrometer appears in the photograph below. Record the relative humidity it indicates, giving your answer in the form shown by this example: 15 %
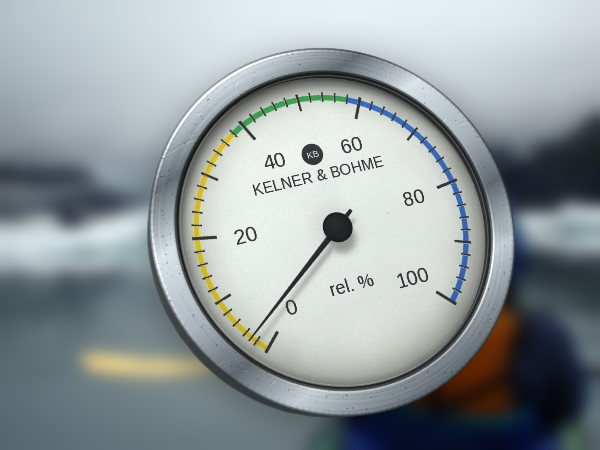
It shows 3 %
